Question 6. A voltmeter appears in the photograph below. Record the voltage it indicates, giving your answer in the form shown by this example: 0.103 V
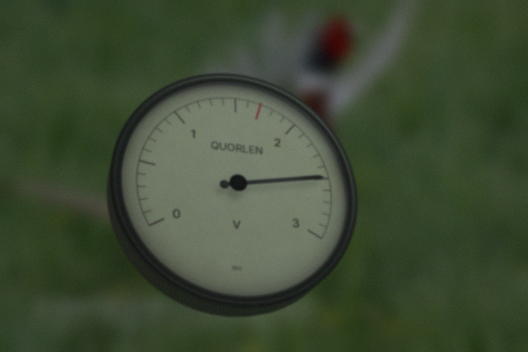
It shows 2.5 V
